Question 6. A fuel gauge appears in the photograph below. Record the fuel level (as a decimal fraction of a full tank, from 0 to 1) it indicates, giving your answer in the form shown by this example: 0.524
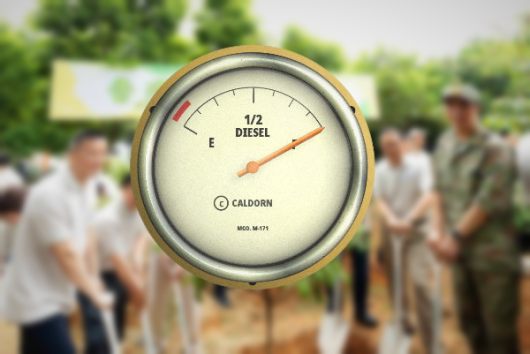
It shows 1
